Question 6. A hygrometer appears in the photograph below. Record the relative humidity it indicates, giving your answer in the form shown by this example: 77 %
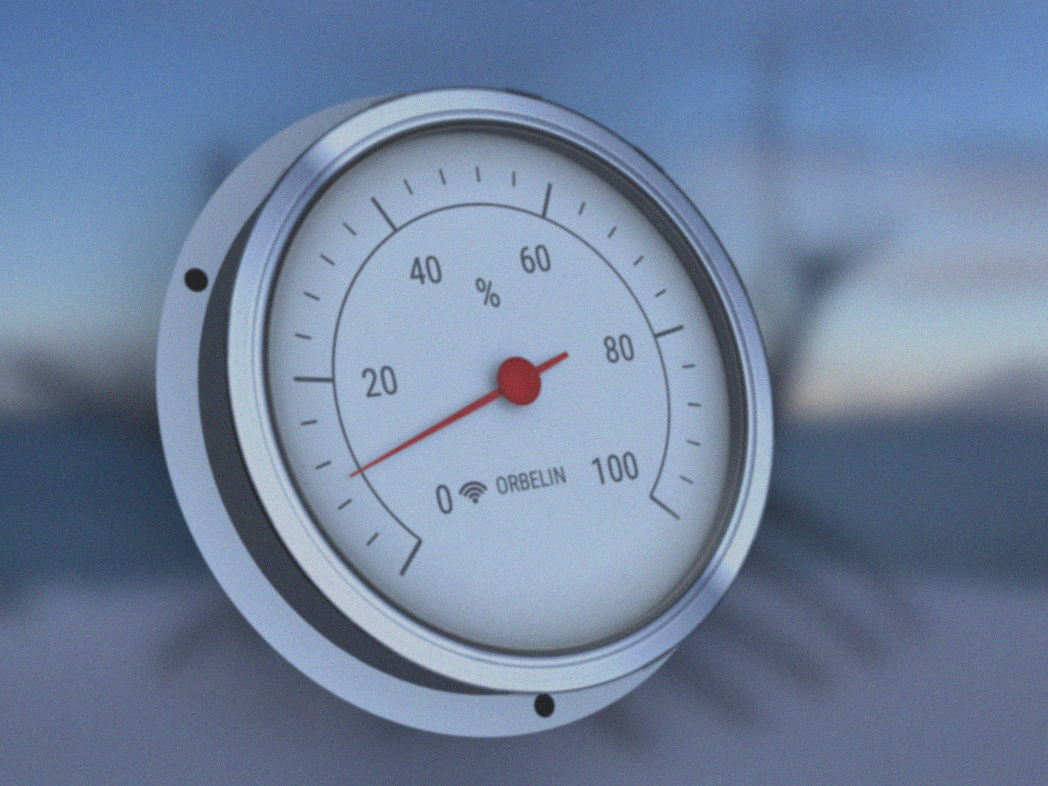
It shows 10 %
